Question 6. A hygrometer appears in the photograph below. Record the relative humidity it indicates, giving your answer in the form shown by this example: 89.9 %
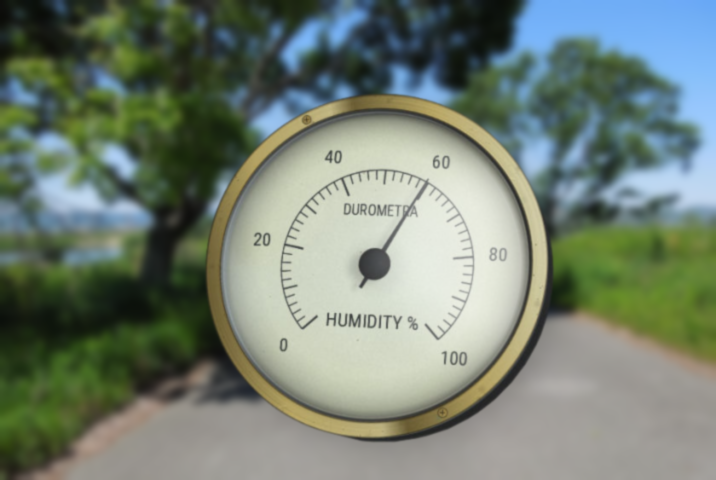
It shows 60 %
